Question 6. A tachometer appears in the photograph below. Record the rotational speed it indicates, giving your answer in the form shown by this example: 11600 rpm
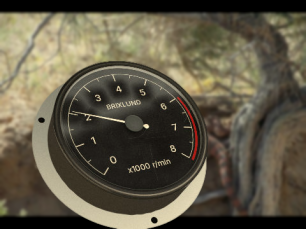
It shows 2000 rpm
